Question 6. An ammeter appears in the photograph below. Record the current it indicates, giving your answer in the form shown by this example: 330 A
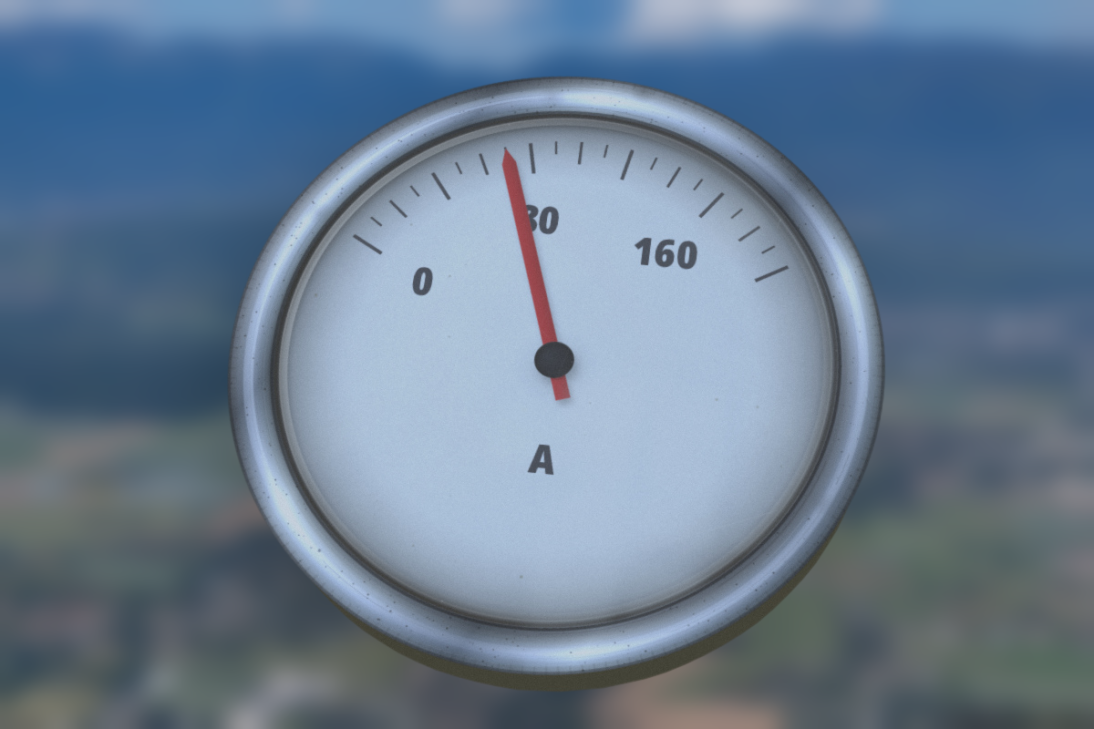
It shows 70 A
